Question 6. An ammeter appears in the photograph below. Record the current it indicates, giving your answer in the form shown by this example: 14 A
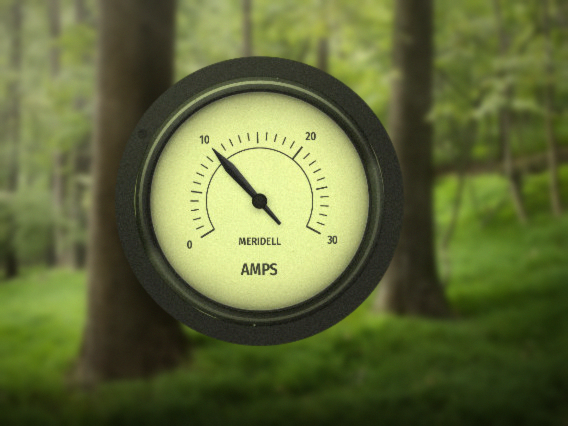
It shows 10 A
